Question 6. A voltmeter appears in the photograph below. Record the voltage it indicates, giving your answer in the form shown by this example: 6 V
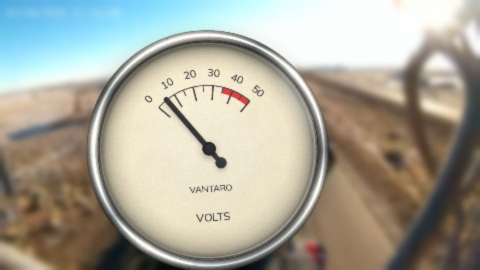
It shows 5 V
